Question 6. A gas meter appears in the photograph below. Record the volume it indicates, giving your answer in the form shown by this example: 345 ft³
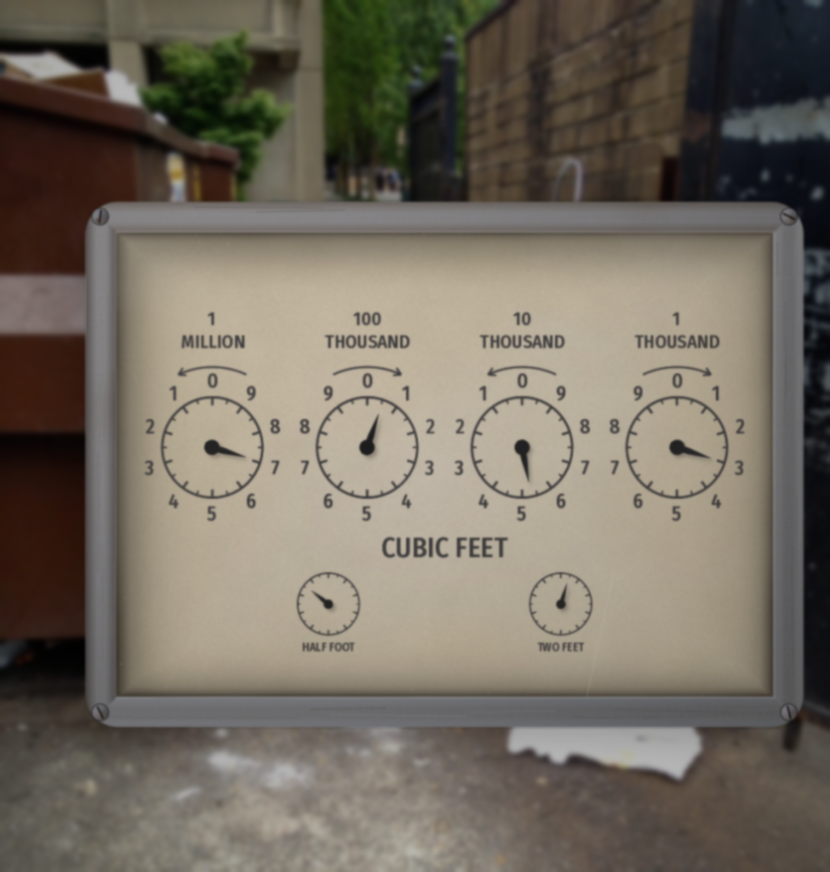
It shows 705300 ft³
